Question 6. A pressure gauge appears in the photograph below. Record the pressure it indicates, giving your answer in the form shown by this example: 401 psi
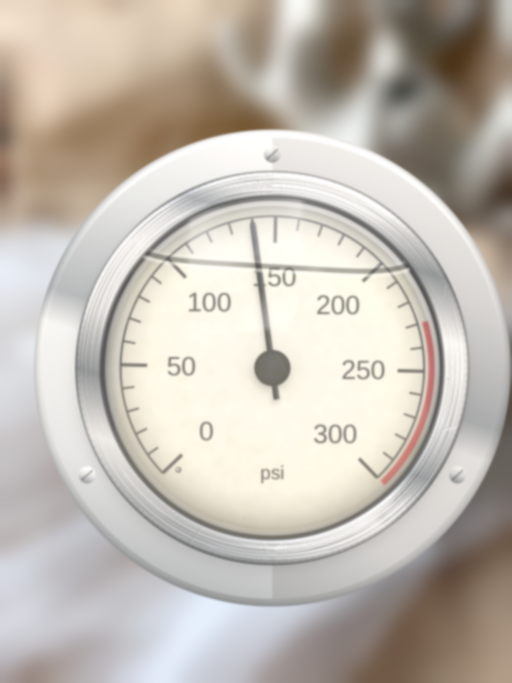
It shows 140 psi
